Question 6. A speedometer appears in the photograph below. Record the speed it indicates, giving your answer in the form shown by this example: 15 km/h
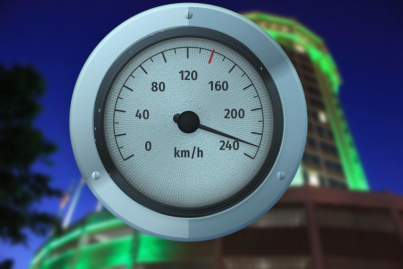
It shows 230 km/h
